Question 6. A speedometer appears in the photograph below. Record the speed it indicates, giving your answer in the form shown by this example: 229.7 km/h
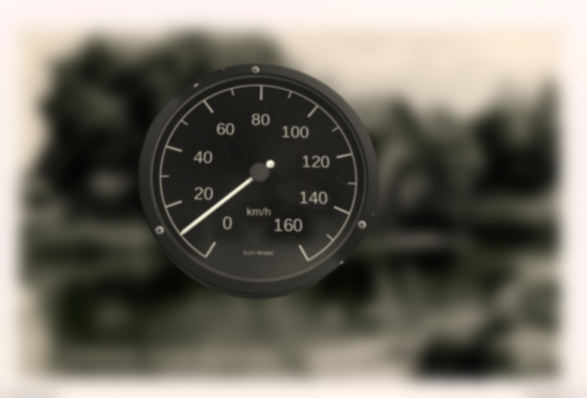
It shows 10 km/h
